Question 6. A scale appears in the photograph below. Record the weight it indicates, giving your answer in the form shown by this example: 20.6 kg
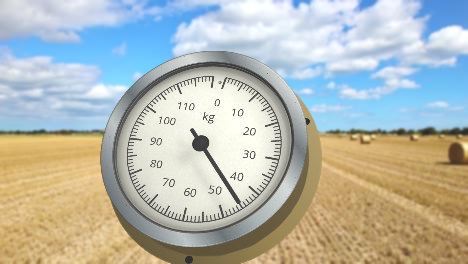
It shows 45 kg
